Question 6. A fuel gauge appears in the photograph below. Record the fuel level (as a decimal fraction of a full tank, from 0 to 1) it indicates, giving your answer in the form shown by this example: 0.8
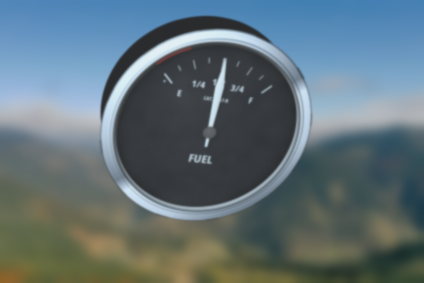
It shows 0.5
